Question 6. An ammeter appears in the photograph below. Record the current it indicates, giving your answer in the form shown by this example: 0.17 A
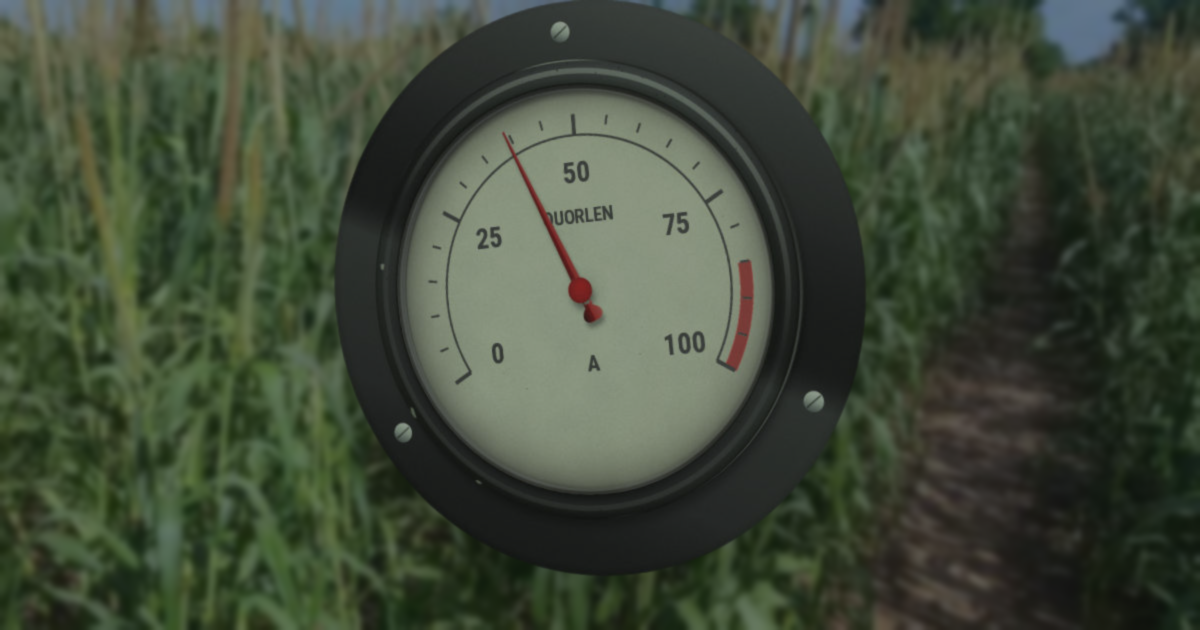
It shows 40 A
